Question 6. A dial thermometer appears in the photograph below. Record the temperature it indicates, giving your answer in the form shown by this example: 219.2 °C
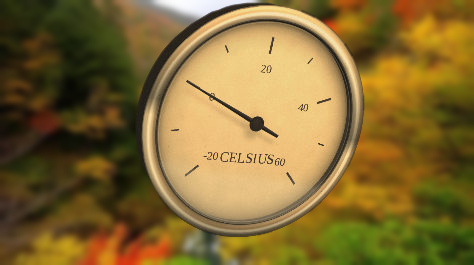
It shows 0 °C
